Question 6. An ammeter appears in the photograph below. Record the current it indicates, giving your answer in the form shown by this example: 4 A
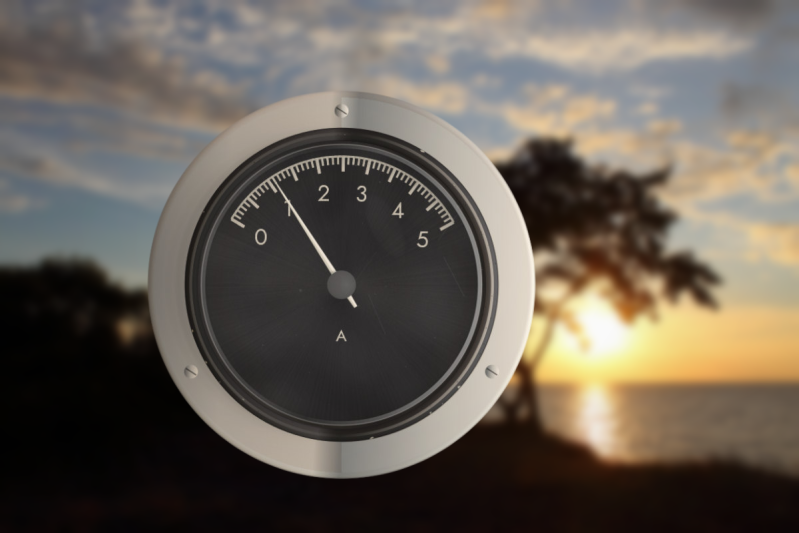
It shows 1.1 A
